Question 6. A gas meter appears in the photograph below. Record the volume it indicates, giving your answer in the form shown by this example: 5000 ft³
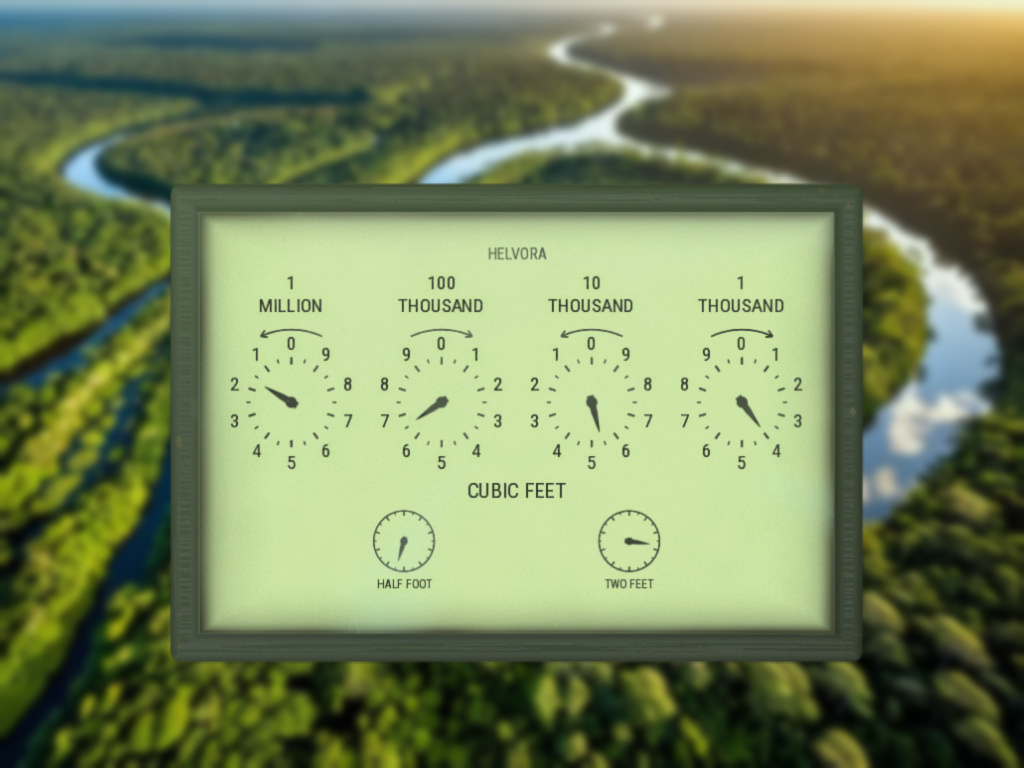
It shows 165400 ft³
